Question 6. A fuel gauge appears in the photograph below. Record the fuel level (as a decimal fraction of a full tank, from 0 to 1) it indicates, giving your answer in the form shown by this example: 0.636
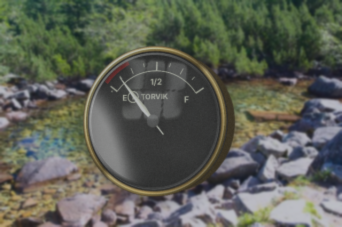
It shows 0.125
